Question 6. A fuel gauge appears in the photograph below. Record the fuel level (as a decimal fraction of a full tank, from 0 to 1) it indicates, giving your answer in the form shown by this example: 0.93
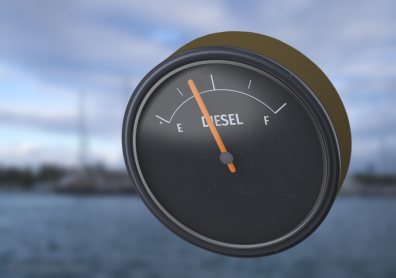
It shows 0.375
